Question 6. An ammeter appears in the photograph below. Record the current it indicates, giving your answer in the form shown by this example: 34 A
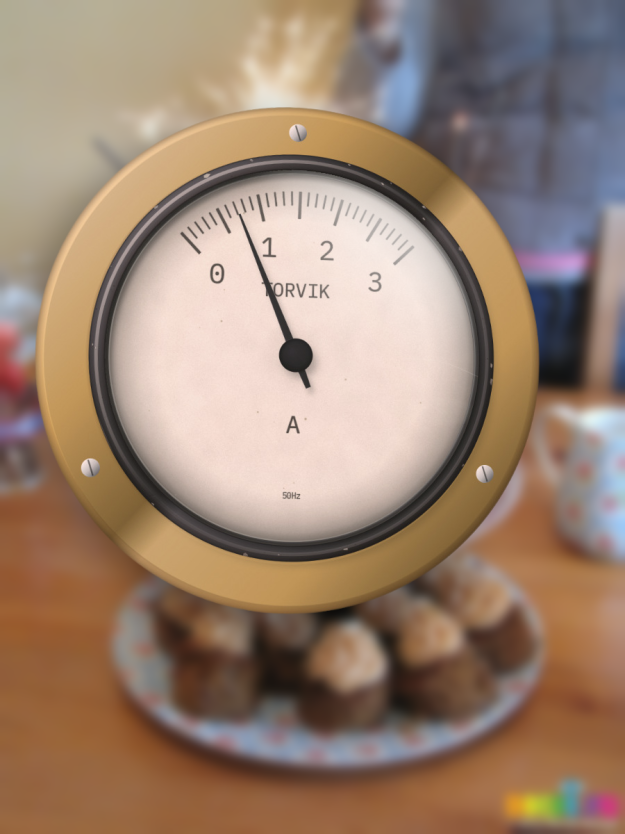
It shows 0.7 A
